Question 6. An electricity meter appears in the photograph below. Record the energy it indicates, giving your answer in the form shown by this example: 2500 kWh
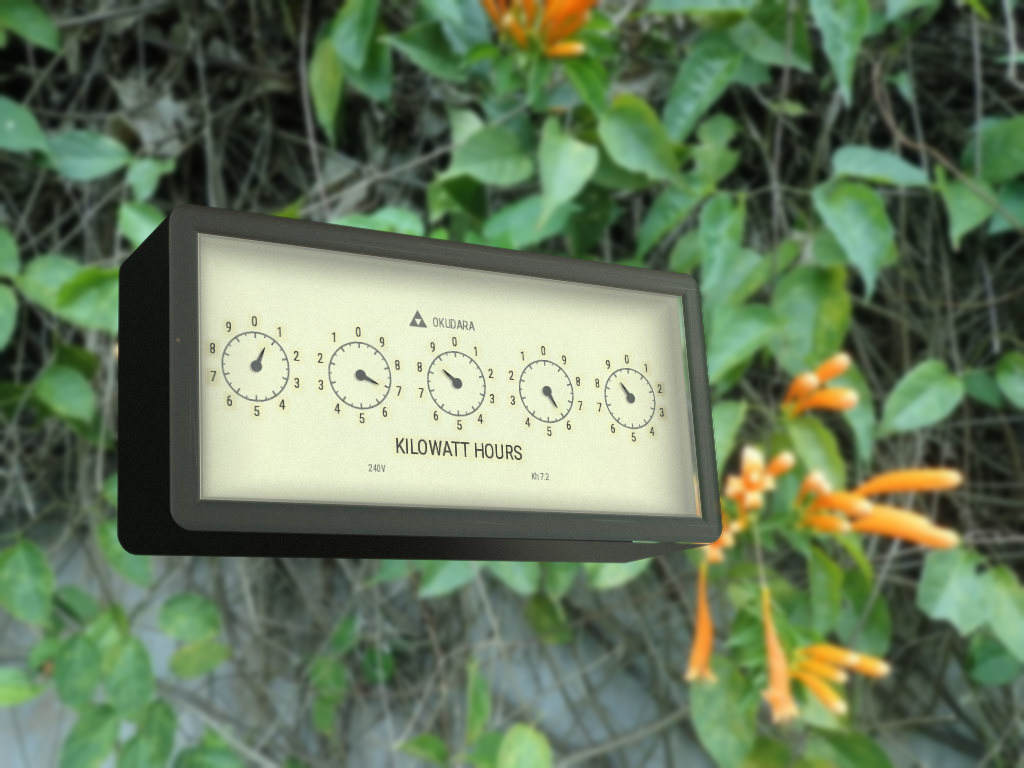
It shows 6859 kWh
